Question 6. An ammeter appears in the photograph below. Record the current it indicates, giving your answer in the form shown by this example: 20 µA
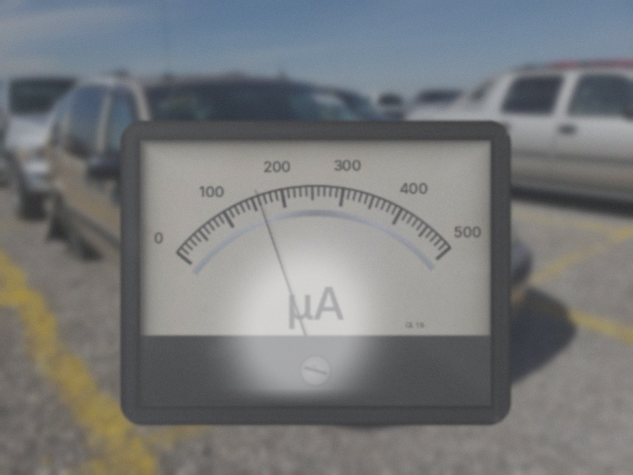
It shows 160 µA
